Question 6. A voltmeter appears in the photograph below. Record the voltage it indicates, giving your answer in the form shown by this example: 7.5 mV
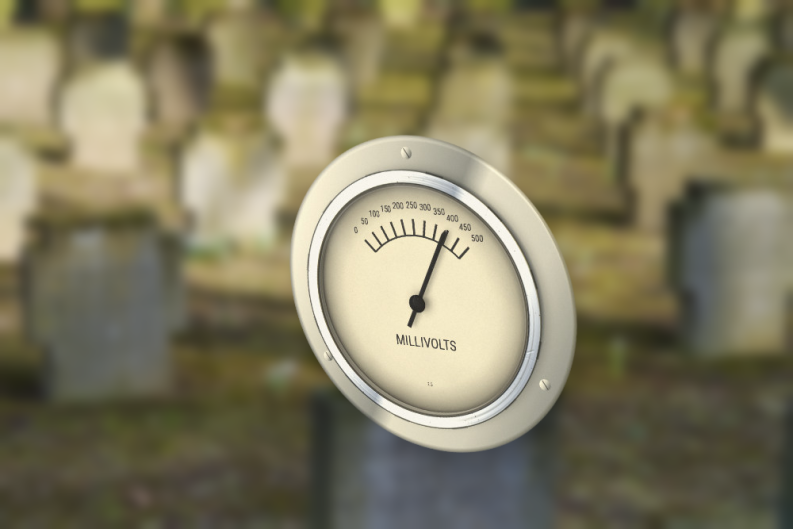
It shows 400 mV
